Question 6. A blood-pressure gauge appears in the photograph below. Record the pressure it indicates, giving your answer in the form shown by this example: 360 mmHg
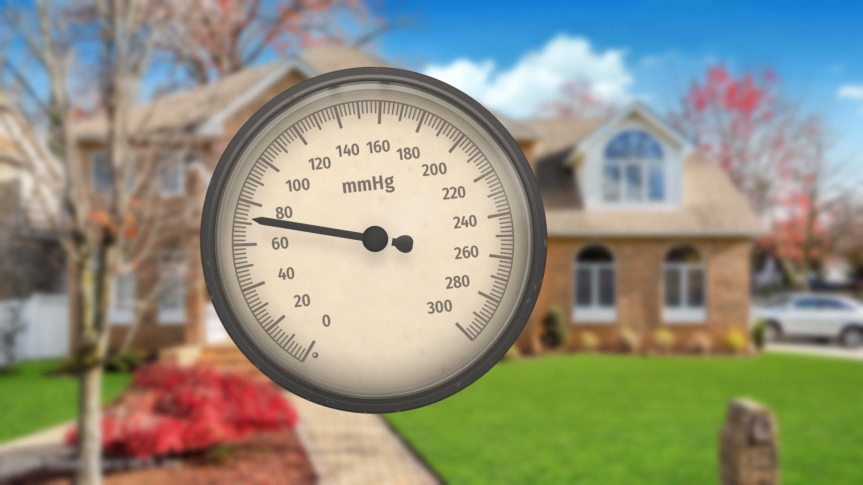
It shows 72 mmHg
